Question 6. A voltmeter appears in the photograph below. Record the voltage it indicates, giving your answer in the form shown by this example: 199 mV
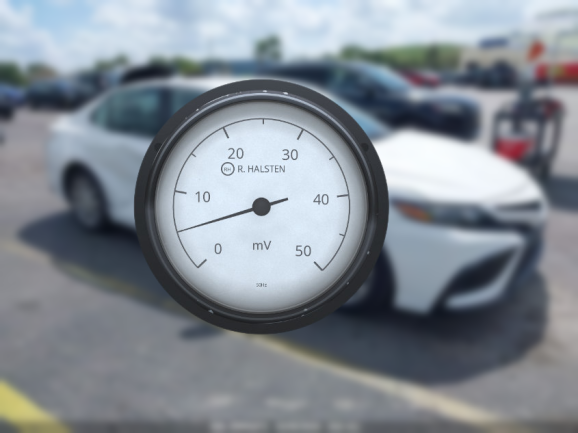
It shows 5 mV
